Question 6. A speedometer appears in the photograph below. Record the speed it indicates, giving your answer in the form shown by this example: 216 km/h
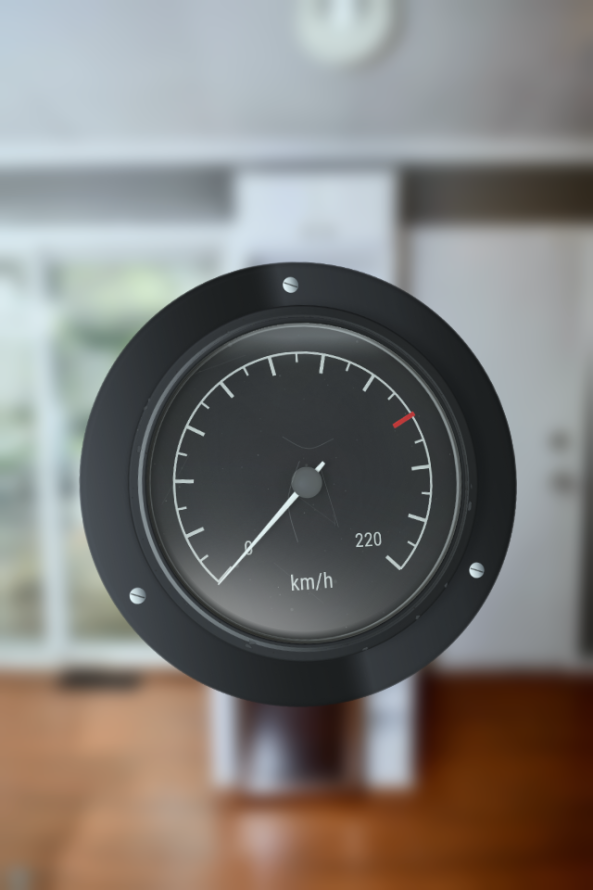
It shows 0 km/h
